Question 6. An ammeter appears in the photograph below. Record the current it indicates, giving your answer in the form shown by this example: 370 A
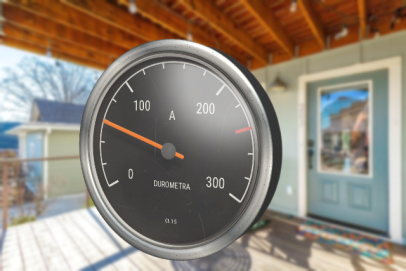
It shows 60 A
